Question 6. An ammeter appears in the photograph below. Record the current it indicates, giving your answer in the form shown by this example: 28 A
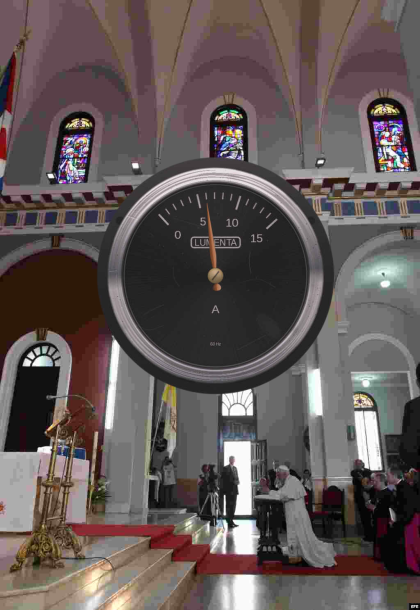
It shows 6 A
